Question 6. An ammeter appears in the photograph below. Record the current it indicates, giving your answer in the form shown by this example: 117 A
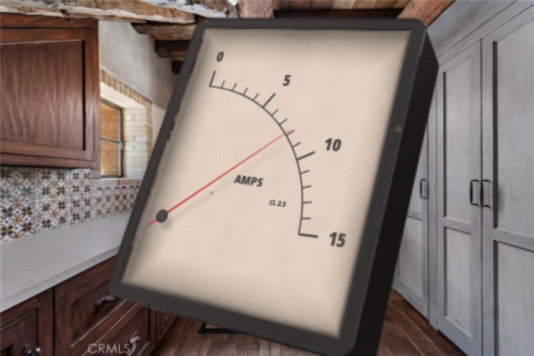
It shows 8 A
